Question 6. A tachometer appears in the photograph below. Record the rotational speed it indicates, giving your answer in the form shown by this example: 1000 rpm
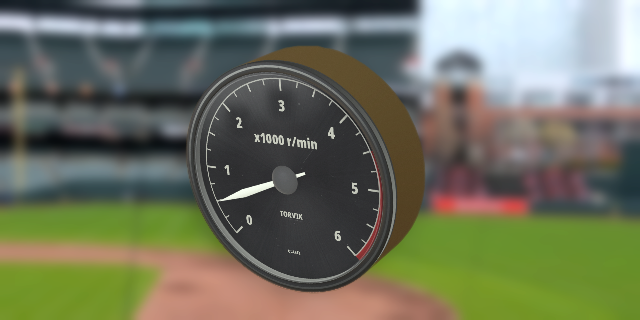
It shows 500 rpm
